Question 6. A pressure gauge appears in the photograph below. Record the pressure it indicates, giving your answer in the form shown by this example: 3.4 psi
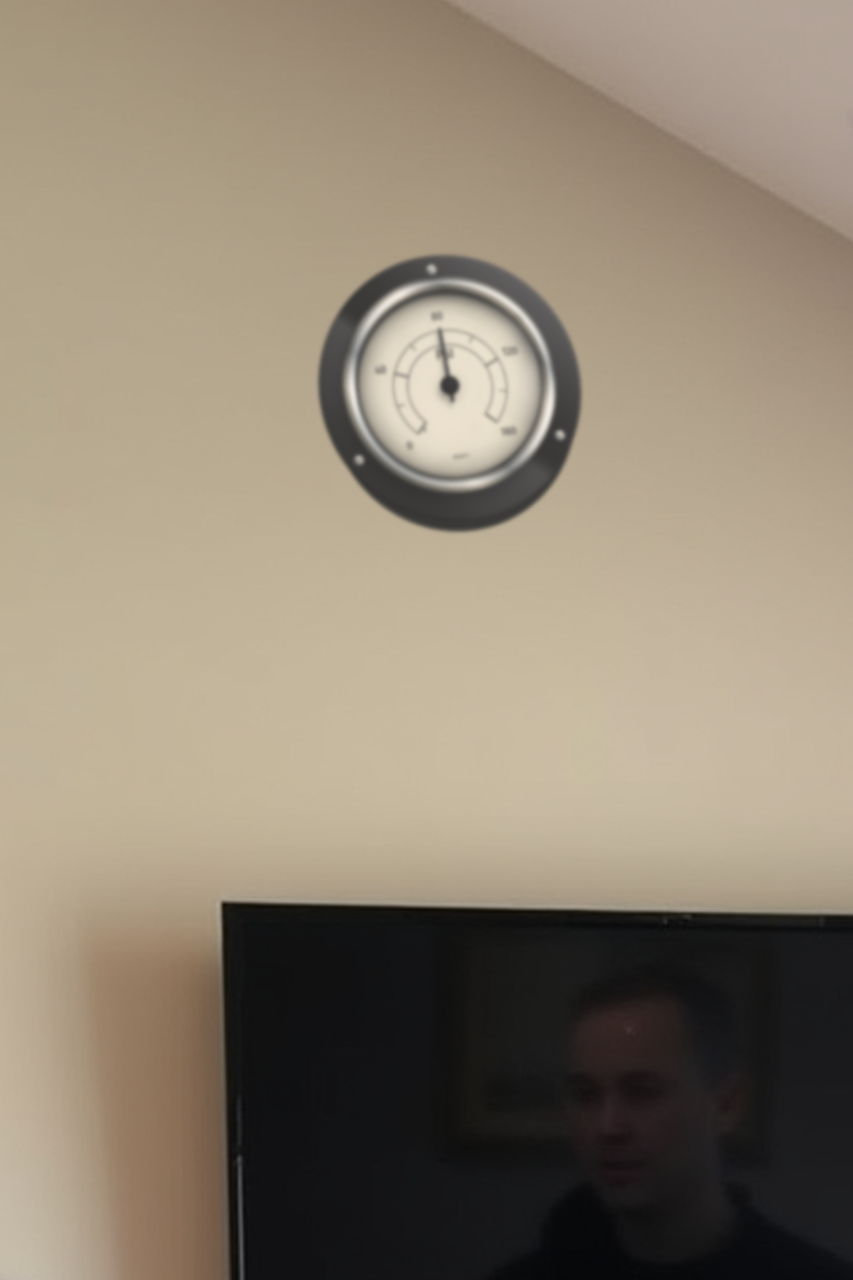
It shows 80 psi
